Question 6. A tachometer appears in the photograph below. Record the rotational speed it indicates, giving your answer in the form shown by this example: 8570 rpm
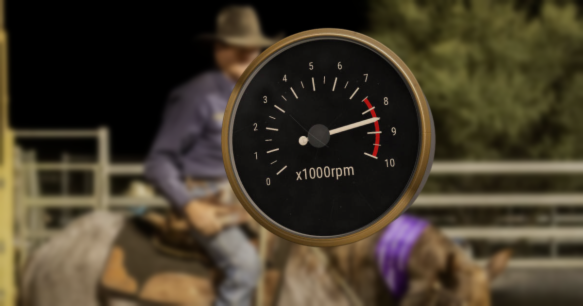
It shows 8500 rpm
